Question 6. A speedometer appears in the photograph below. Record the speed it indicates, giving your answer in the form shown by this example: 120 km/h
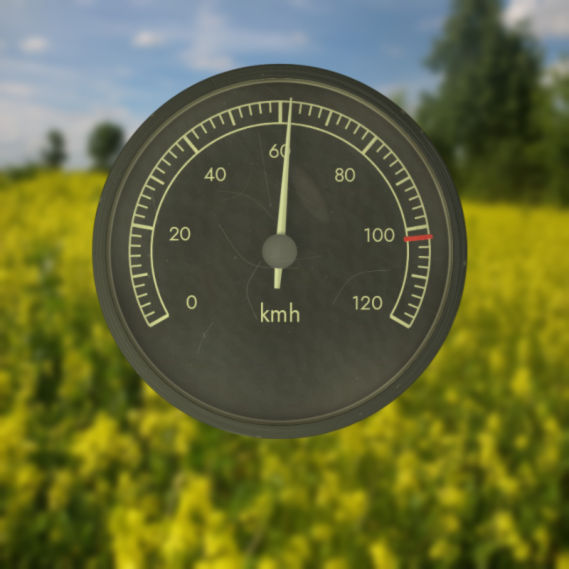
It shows 62 km/h
